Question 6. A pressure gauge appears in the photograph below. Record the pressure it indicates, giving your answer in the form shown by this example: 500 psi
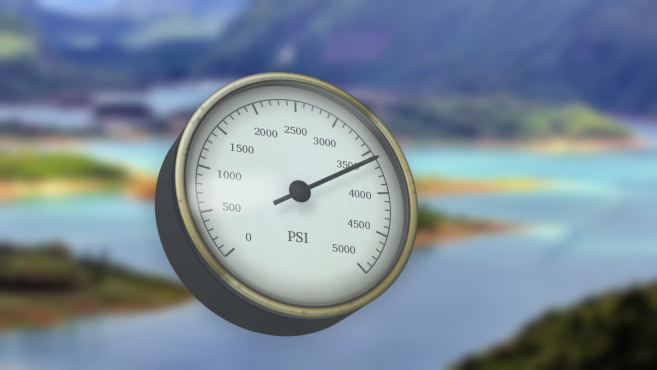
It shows 3600 psi
